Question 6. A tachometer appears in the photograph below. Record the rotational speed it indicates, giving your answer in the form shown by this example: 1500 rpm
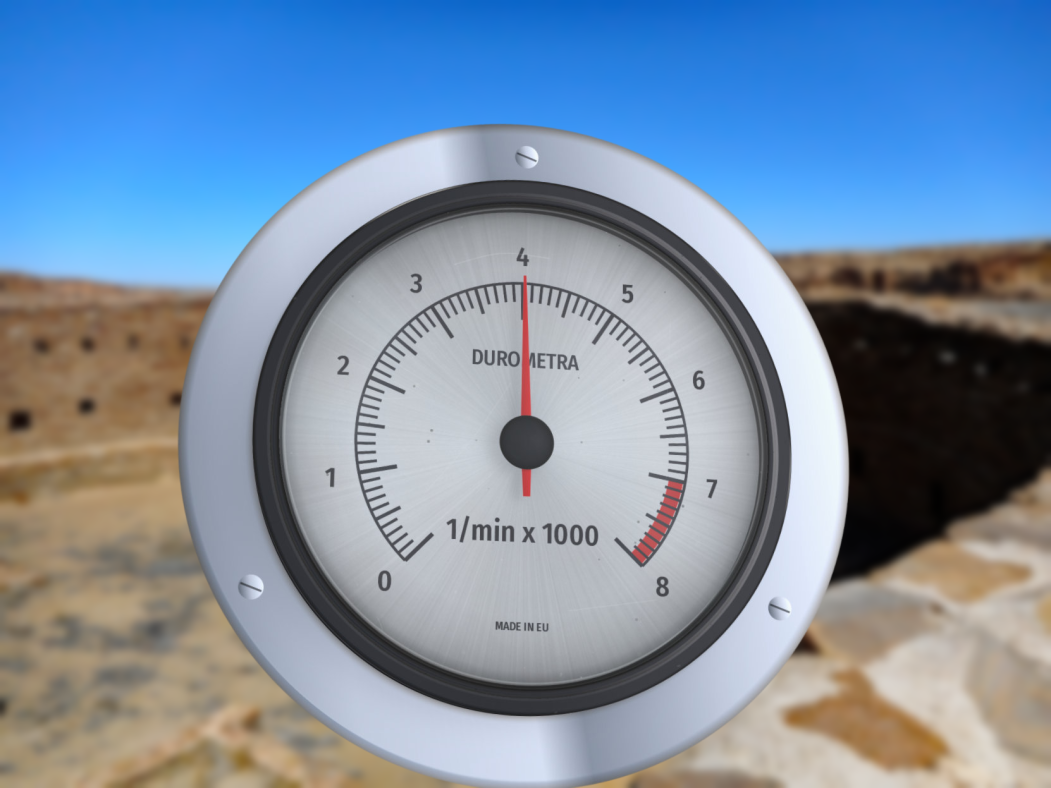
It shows 4000 rpm
